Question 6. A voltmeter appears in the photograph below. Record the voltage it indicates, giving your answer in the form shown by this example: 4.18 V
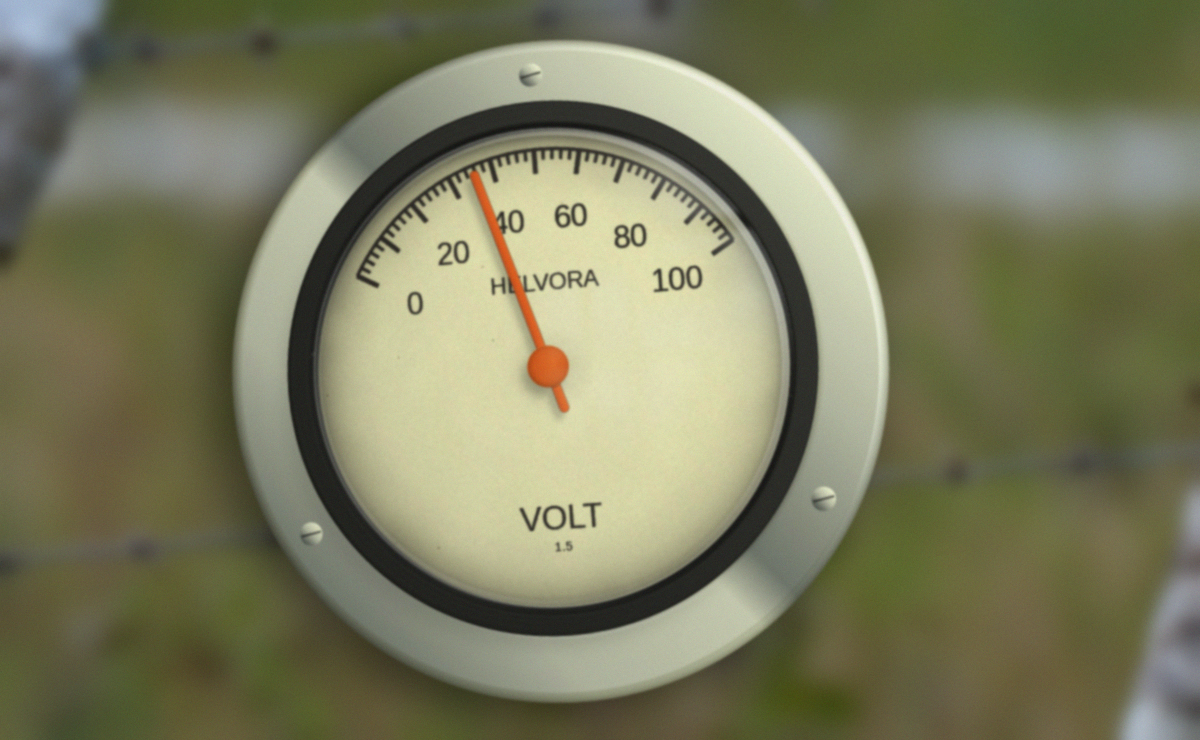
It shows 36 V
